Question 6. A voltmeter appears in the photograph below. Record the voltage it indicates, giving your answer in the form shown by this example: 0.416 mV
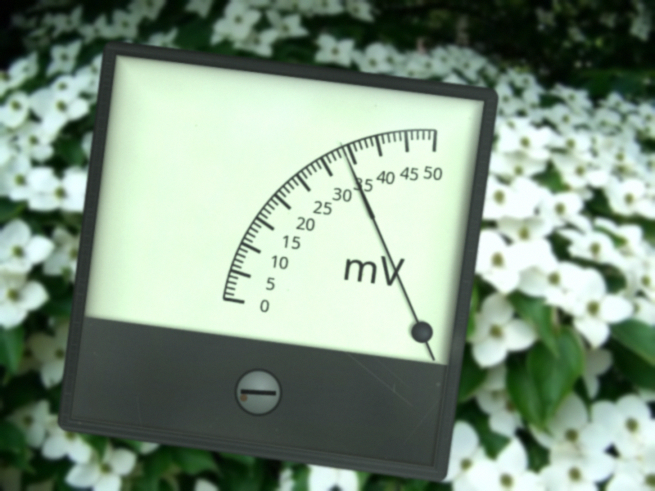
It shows 34 mV
